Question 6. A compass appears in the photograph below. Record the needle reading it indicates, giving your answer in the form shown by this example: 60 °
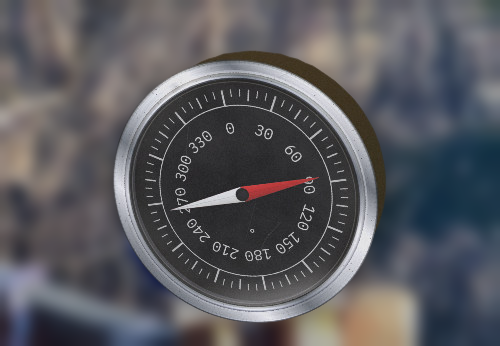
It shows 85 °
